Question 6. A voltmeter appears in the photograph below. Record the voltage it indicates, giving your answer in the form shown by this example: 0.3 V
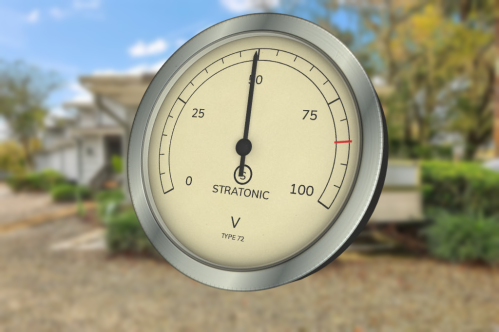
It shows 50 V
